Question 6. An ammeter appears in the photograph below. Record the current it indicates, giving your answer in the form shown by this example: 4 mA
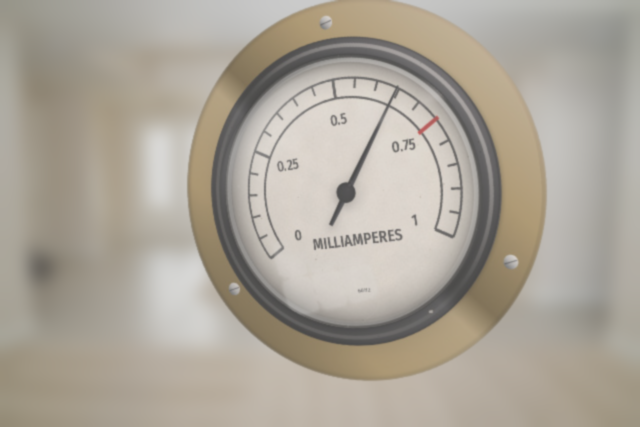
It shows 0.65 mA
